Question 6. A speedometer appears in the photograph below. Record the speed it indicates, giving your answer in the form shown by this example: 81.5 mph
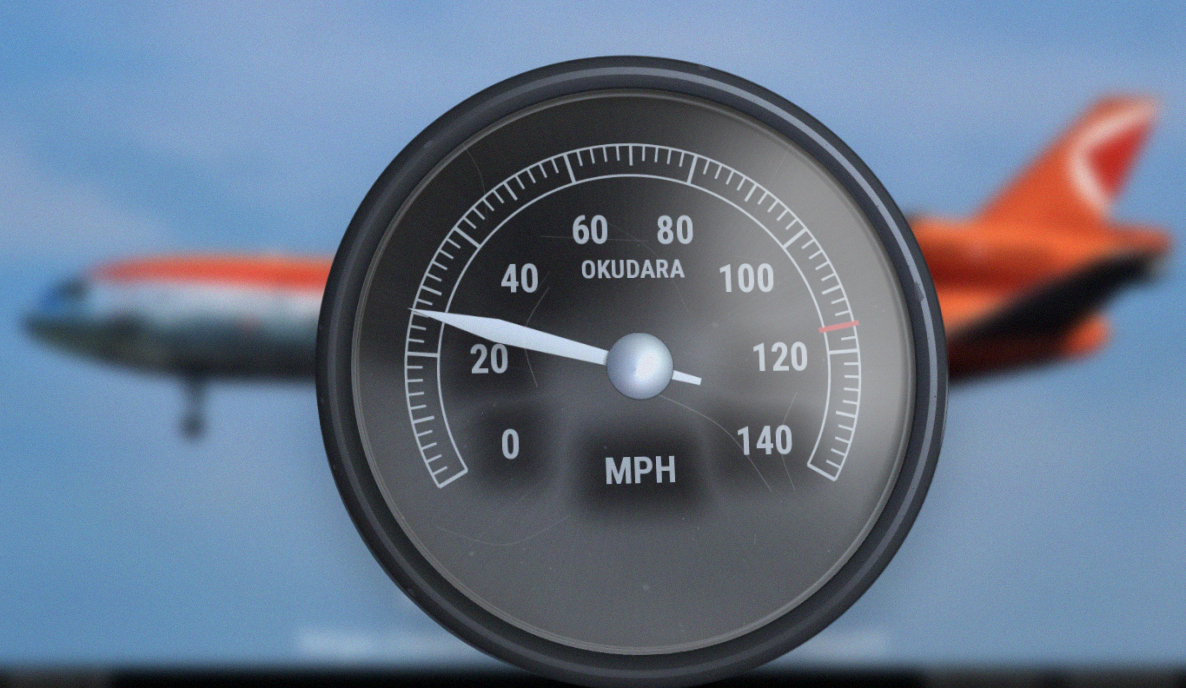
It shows 26 mph
